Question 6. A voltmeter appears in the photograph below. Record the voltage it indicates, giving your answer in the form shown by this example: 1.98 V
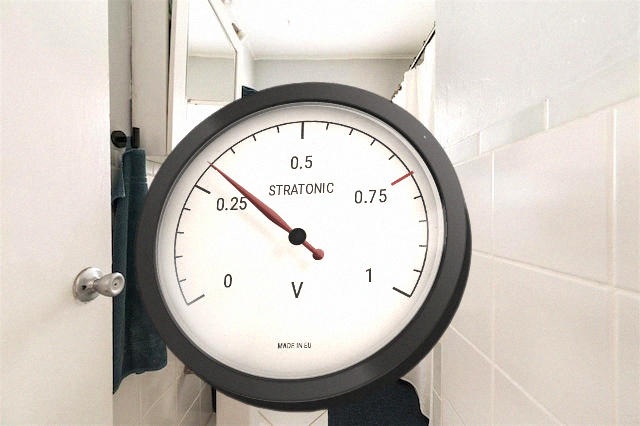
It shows 0.3 V
